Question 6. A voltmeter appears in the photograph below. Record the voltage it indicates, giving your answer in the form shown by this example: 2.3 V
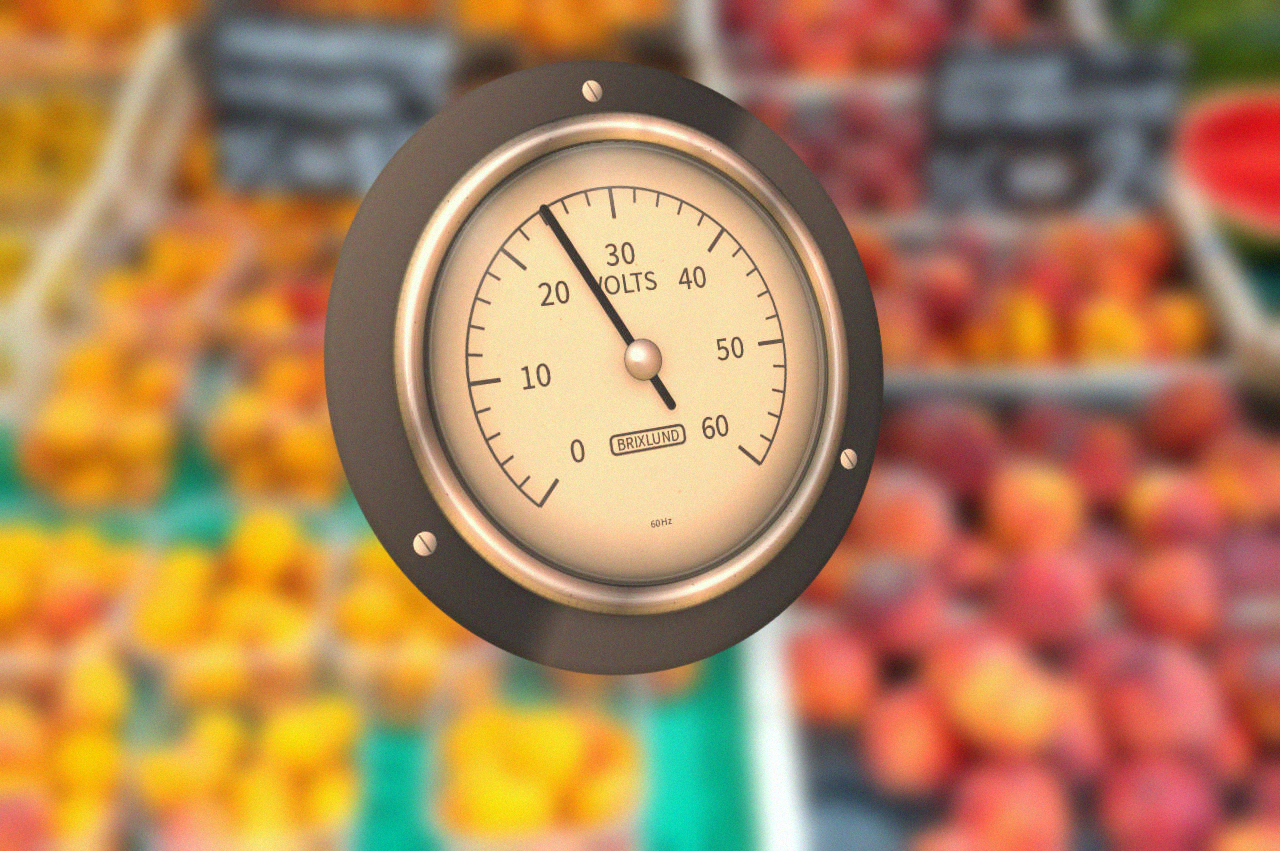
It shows 24 V
